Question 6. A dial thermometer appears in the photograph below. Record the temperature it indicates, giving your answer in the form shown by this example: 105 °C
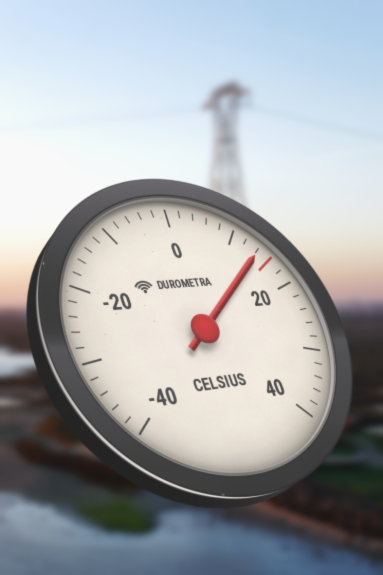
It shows 14 °C
